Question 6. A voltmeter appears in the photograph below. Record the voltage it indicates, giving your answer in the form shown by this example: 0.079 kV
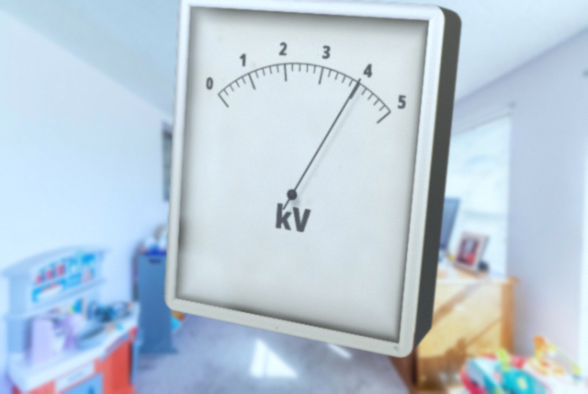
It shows 4 kV
